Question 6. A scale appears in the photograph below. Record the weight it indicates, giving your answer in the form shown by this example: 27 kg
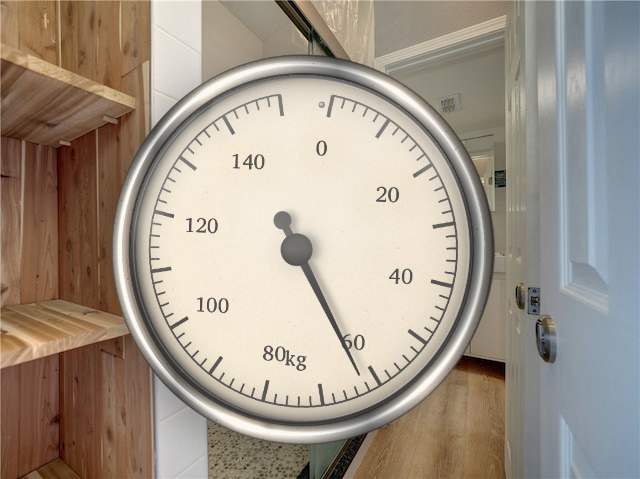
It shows 62 kg
